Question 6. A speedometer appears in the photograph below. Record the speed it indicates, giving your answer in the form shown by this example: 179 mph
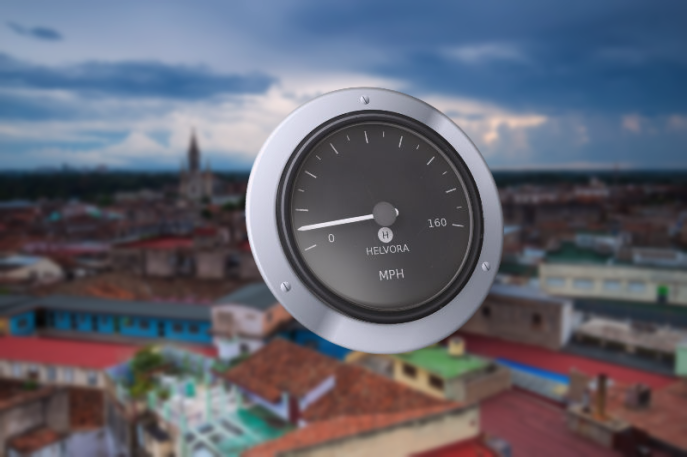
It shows 10 mph
